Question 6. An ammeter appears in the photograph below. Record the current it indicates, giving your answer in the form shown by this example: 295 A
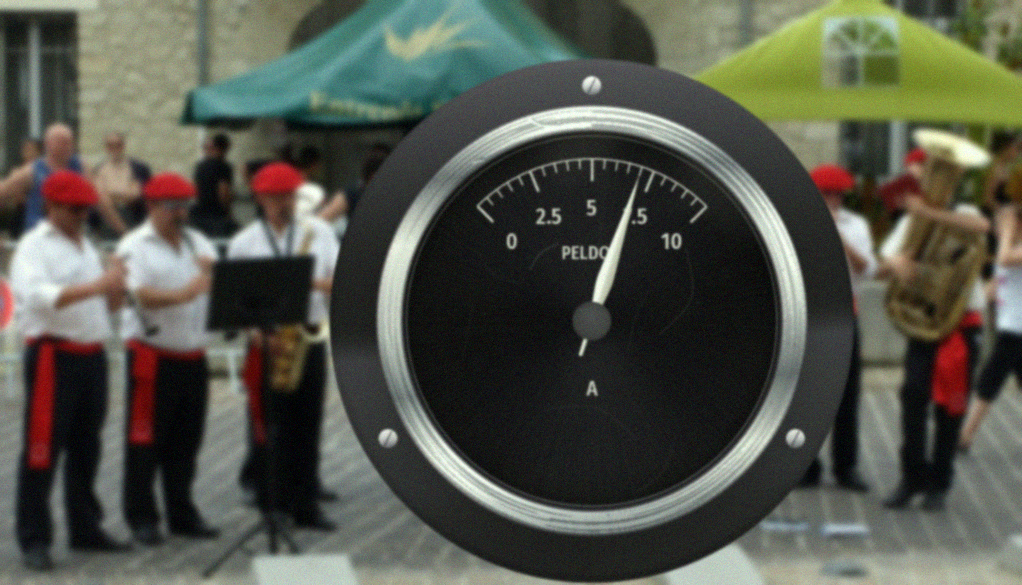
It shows 7 A
